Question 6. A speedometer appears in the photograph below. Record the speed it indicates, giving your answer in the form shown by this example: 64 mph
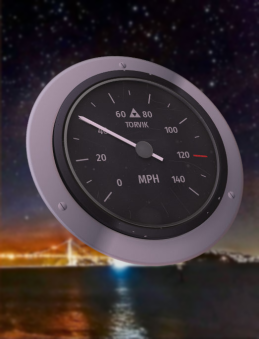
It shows 40 mph
